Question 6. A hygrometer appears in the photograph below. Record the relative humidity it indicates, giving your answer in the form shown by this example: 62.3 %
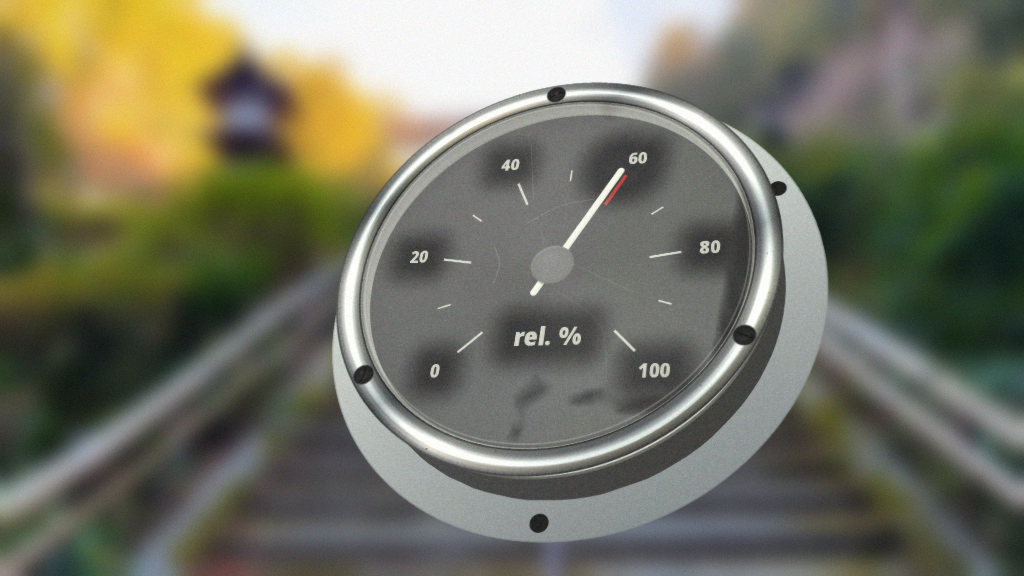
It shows 60 %
